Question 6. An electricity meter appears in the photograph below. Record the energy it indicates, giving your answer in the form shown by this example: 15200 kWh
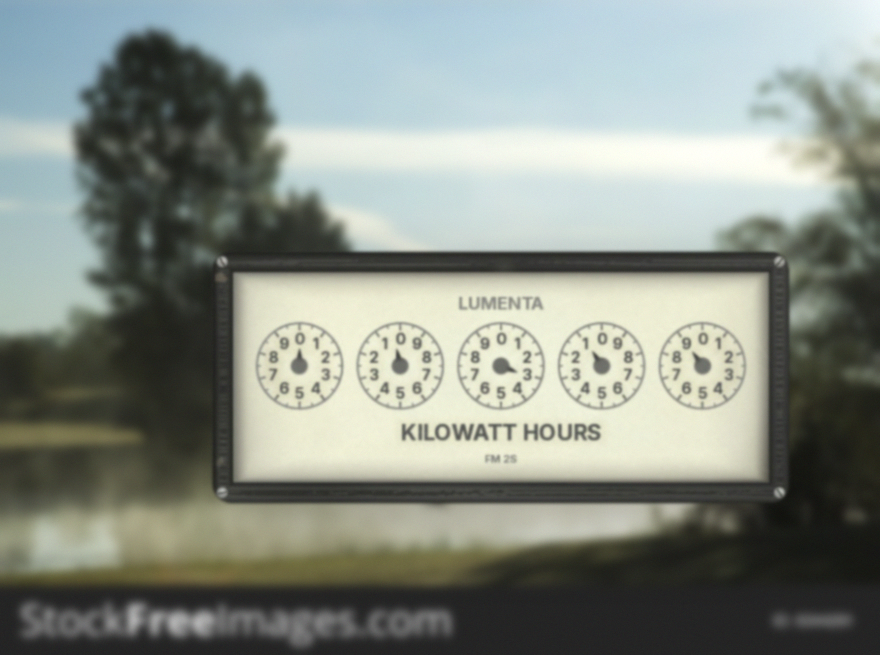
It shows 309 kWh
